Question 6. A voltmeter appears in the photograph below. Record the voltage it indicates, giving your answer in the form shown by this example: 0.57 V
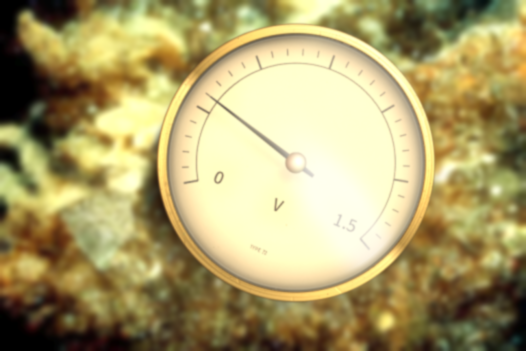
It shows 0.3 V
